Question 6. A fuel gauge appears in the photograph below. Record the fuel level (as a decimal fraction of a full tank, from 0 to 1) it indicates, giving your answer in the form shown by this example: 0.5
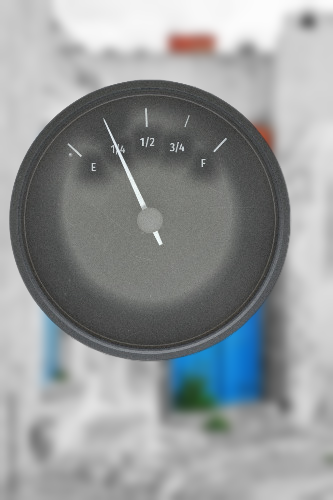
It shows 0.25
